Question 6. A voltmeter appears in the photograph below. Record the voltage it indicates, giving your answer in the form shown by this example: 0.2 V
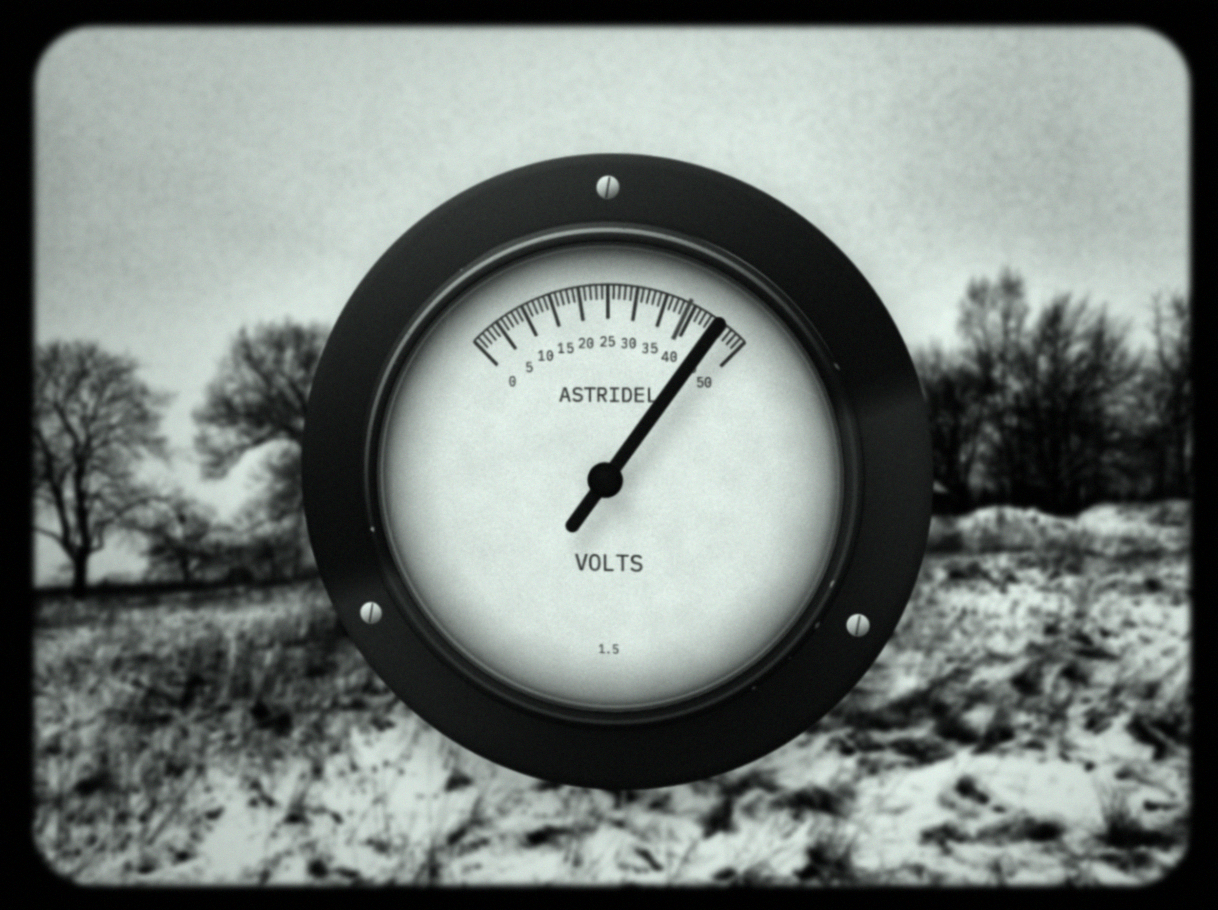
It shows 45 V
